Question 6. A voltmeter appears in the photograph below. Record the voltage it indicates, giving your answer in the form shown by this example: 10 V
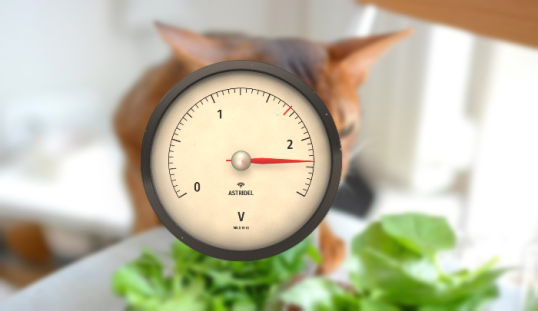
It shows 2.2 V
